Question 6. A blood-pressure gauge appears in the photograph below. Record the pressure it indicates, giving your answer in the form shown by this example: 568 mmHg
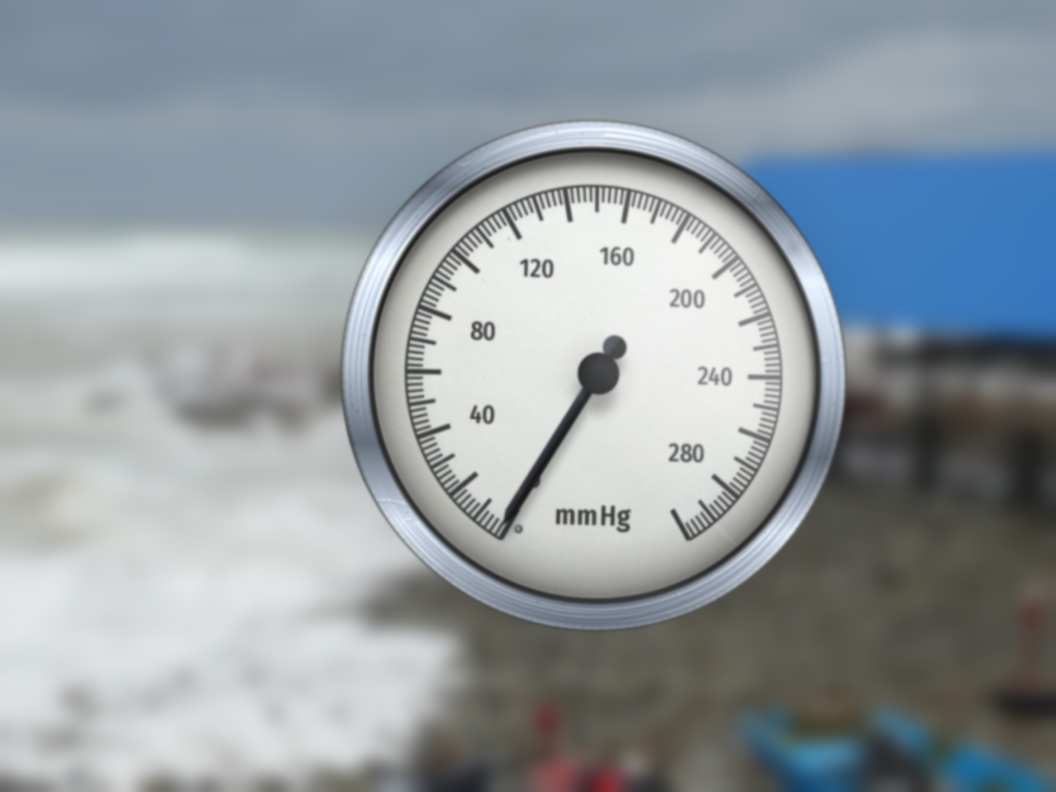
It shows 2 mmHg
